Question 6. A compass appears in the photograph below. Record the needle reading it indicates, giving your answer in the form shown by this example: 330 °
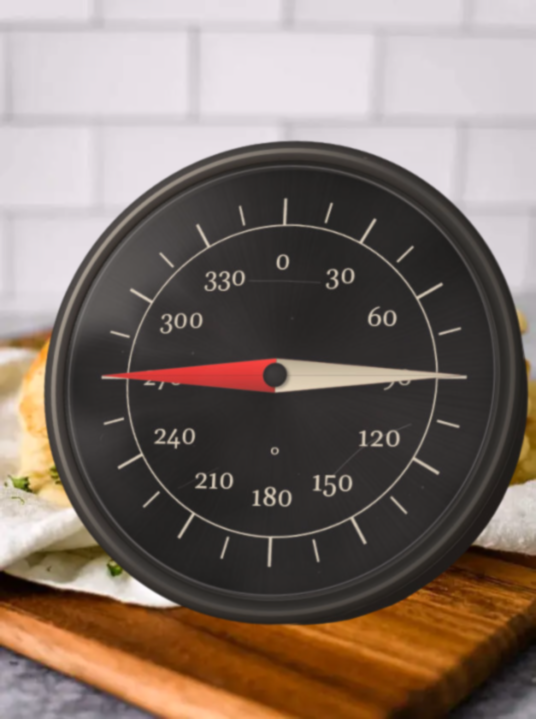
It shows 270 °
